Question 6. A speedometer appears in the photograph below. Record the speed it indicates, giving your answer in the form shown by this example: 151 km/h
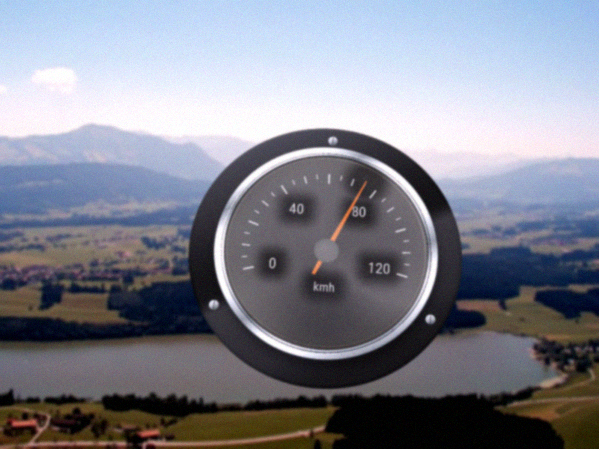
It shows 75 km/h
